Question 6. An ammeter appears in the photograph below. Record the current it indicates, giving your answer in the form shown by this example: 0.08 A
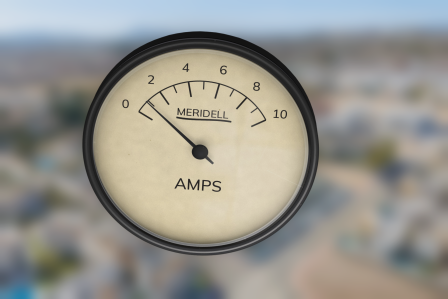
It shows 1 A
